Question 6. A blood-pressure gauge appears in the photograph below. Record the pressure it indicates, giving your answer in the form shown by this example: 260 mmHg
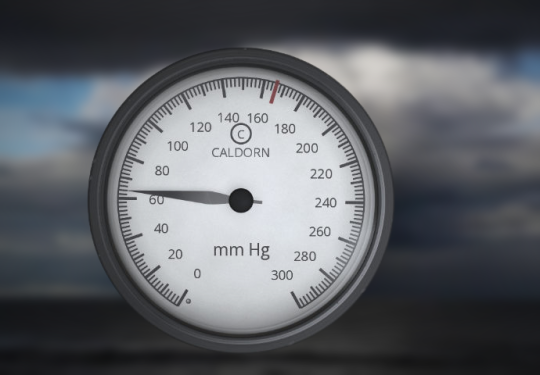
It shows 64 mmHg
